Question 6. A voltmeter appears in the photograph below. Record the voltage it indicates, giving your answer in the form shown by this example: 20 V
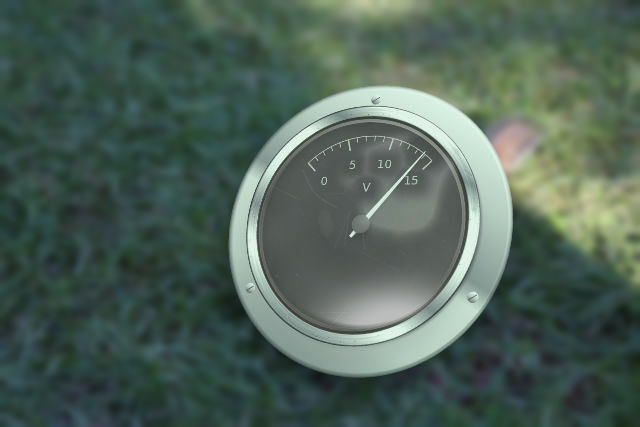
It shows 14 V
